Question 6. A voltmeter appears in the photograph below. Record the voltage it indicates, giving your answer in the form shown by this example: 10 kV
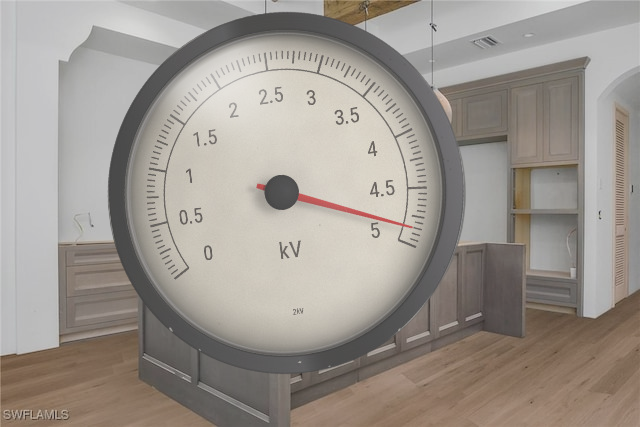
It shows 4.85 kV
